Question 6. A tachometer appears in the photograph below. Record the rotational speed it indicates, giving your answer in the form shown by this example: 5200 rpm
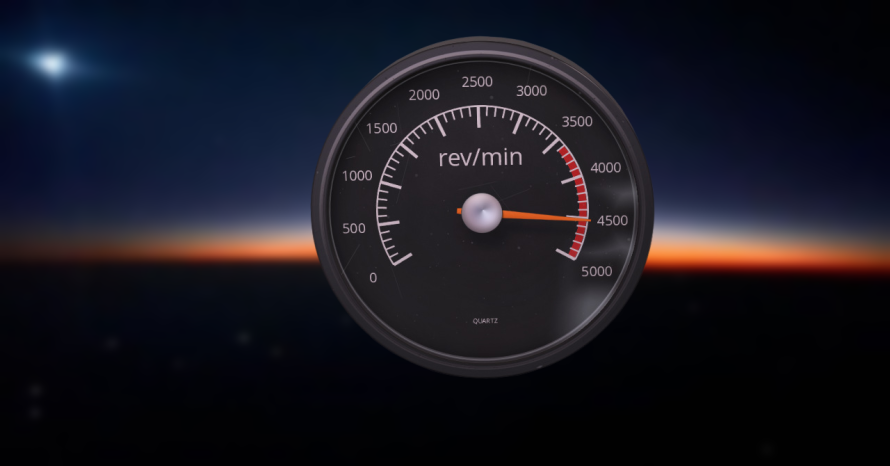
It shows 4500 rpm
